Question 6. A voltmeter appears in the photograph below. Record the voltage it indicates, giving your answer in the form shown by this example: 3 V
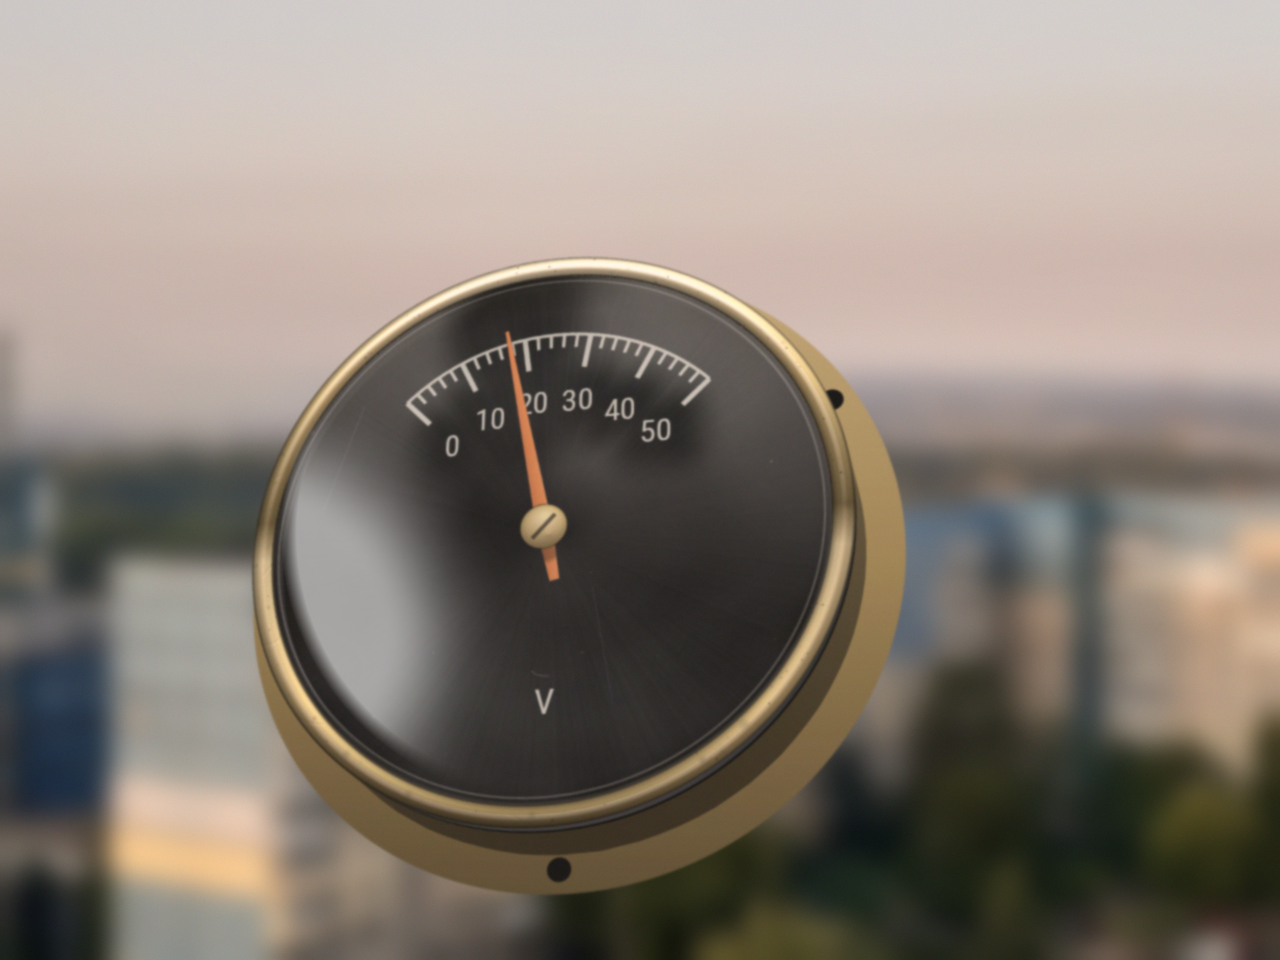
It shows 18 V
